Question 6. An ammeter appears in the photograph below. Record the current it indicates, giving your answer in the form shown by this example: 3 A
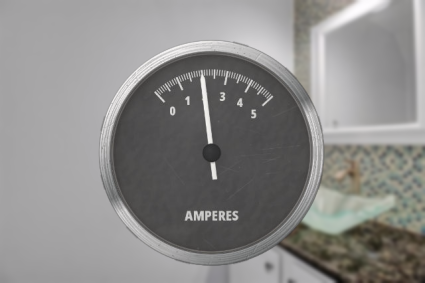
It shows 2 A
